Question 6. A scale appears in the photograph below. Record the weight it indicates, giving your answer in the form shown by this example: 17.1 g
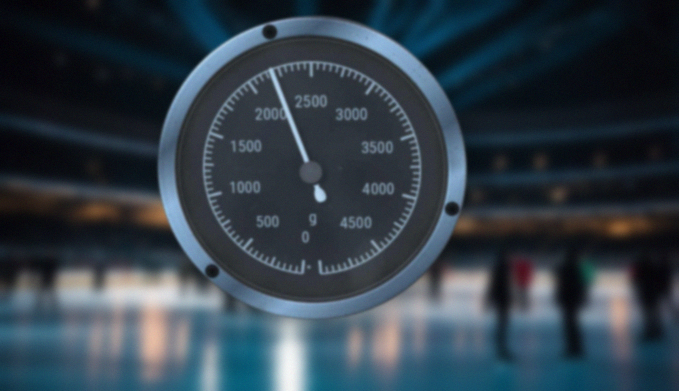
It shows 2200 g
